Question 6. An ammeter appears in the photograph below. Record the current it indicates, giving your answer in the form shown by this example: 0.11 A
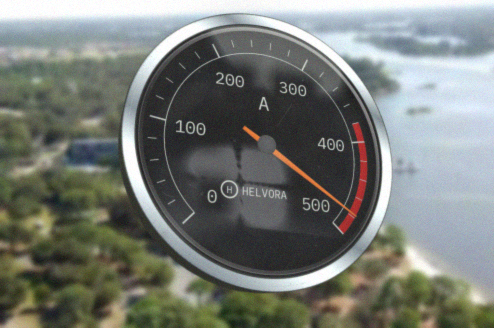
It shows 480 A
